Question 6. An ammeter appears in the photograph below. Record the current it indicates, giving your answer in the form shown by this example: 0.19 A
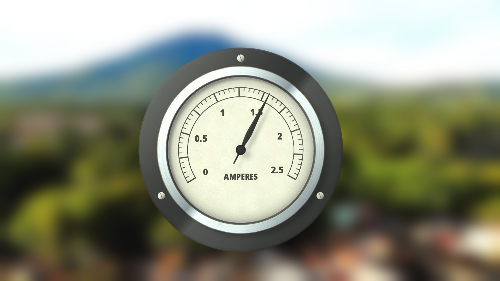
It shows 1.55 A
